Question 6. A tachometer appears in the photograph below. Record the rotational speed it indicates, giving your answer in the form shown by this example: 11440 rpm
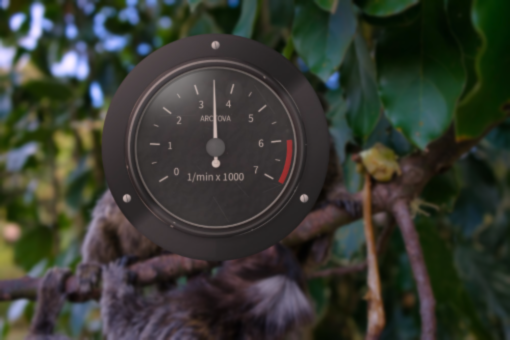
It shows 3500 rpm
